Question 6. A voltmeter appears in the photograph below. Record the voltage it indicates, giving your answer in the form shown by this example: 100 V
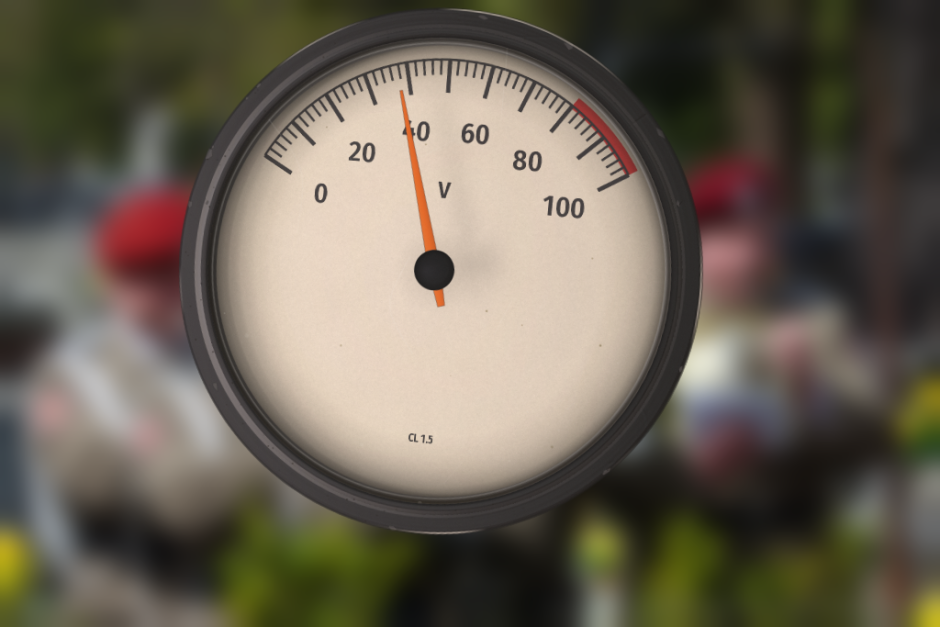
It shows 38 V
